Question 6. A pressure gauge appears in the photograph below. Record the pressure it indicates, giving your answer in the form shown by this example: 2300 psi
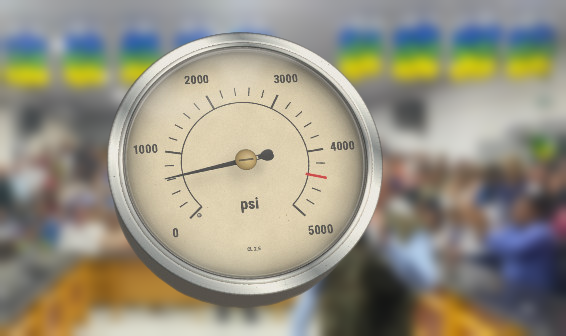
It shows 600 psi
